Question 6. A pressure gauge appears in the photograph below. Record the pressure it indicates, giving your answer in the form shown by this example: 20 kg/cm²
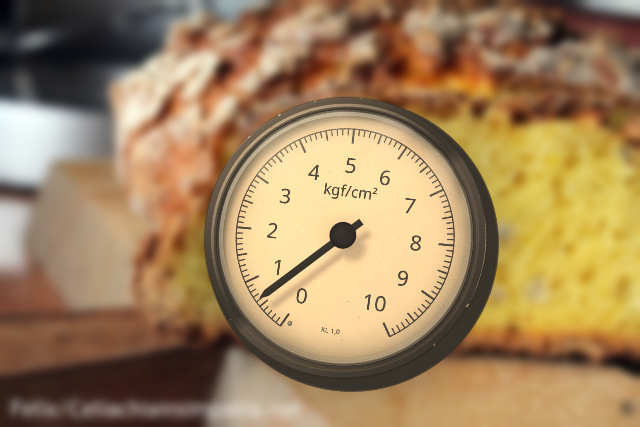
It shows 0.6 kg/cm²
